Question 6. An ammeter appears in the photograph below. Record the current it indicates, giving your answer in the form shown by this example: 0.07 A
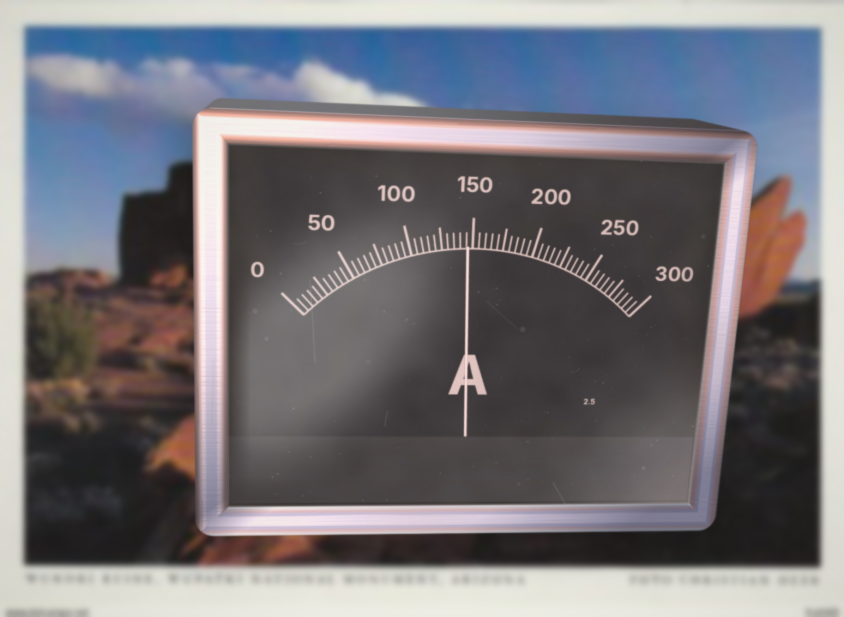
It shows 145 A
